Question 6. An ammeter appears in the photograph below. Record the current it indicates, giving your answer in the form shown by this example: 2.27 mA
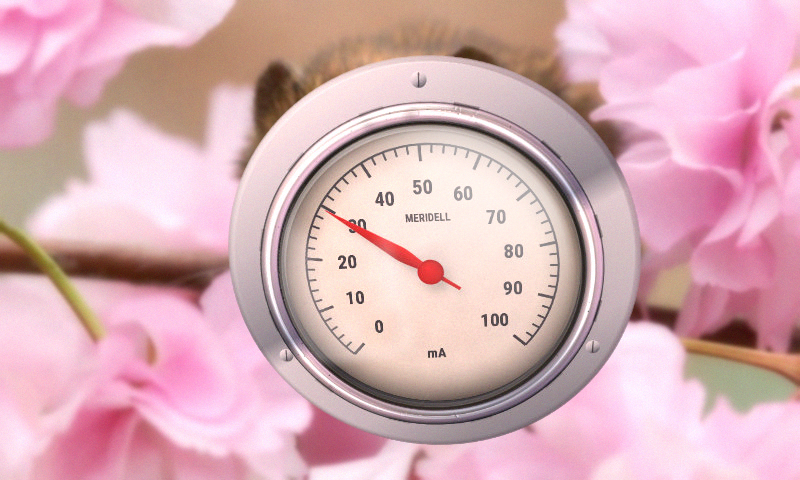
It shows 30 mA
